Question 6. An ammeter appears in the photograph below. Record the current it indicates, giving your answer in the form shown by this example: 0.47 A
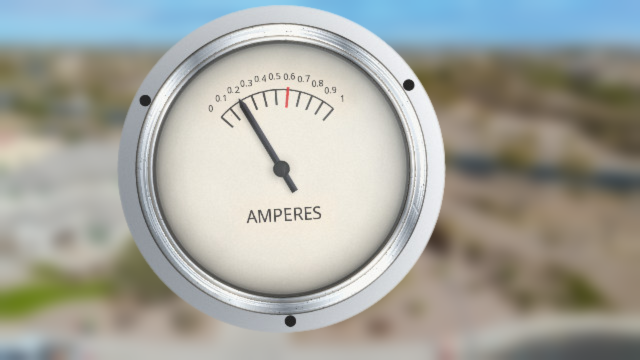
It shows 0.2 A
